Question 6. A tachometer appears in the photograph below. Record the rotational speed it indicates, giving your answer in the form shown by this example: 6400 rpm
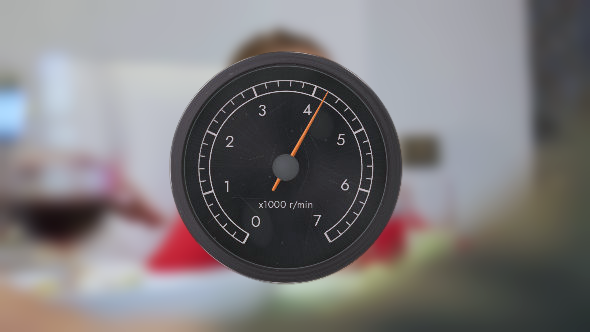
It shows 4200 rpm
